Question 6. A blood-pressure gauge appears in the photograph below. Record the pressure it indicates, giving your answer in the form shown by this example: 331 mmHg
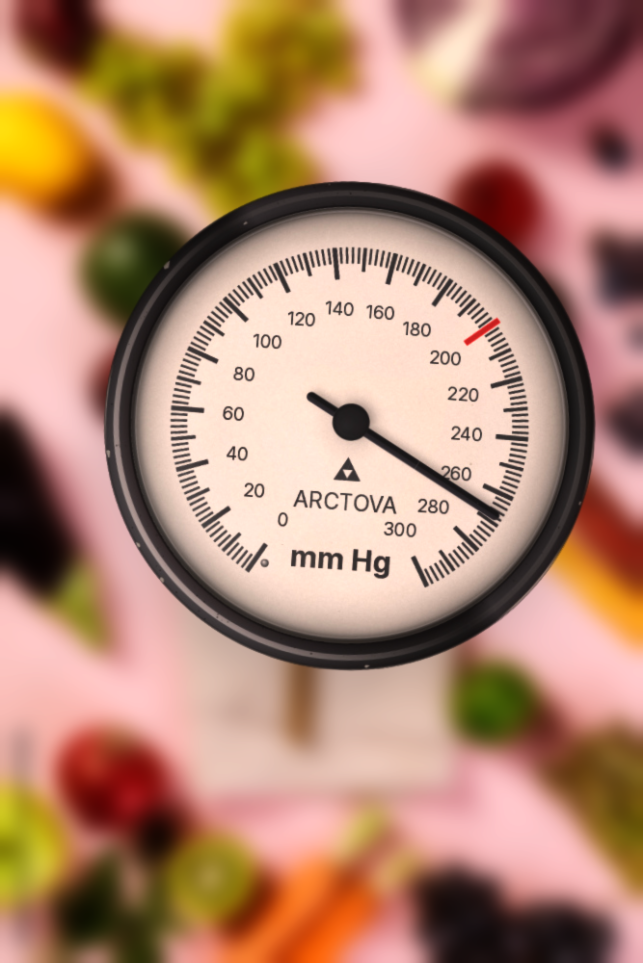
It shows 268 mmHg
